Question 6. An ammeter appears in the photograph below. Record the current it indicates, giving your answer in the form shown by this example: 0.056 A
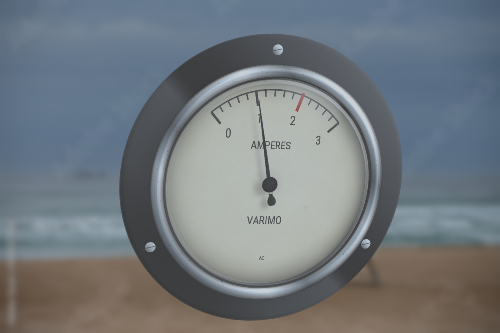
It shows 1 A
